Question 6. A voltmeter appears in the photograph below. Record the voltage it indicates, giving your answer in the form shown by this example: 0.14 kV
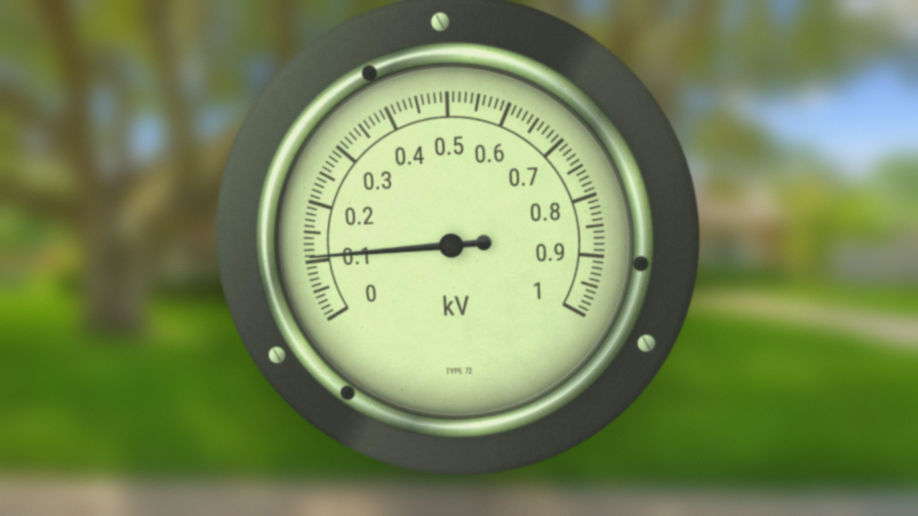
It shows 0.11 kV
